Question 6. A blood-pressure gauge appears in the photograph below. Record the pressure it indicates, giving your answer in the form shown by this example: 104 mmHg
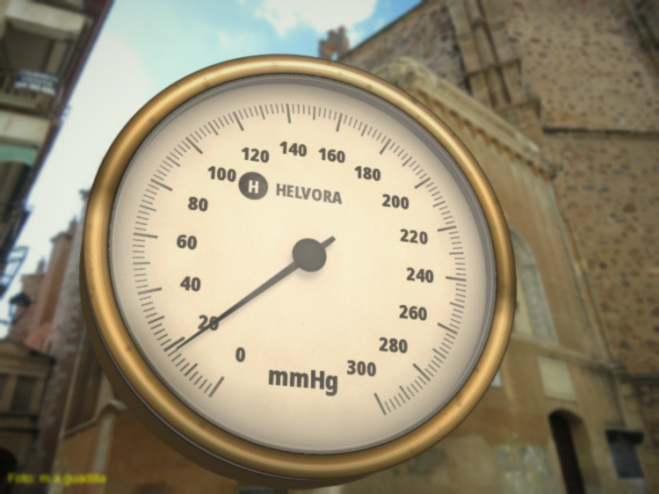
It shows 18 mmHg
